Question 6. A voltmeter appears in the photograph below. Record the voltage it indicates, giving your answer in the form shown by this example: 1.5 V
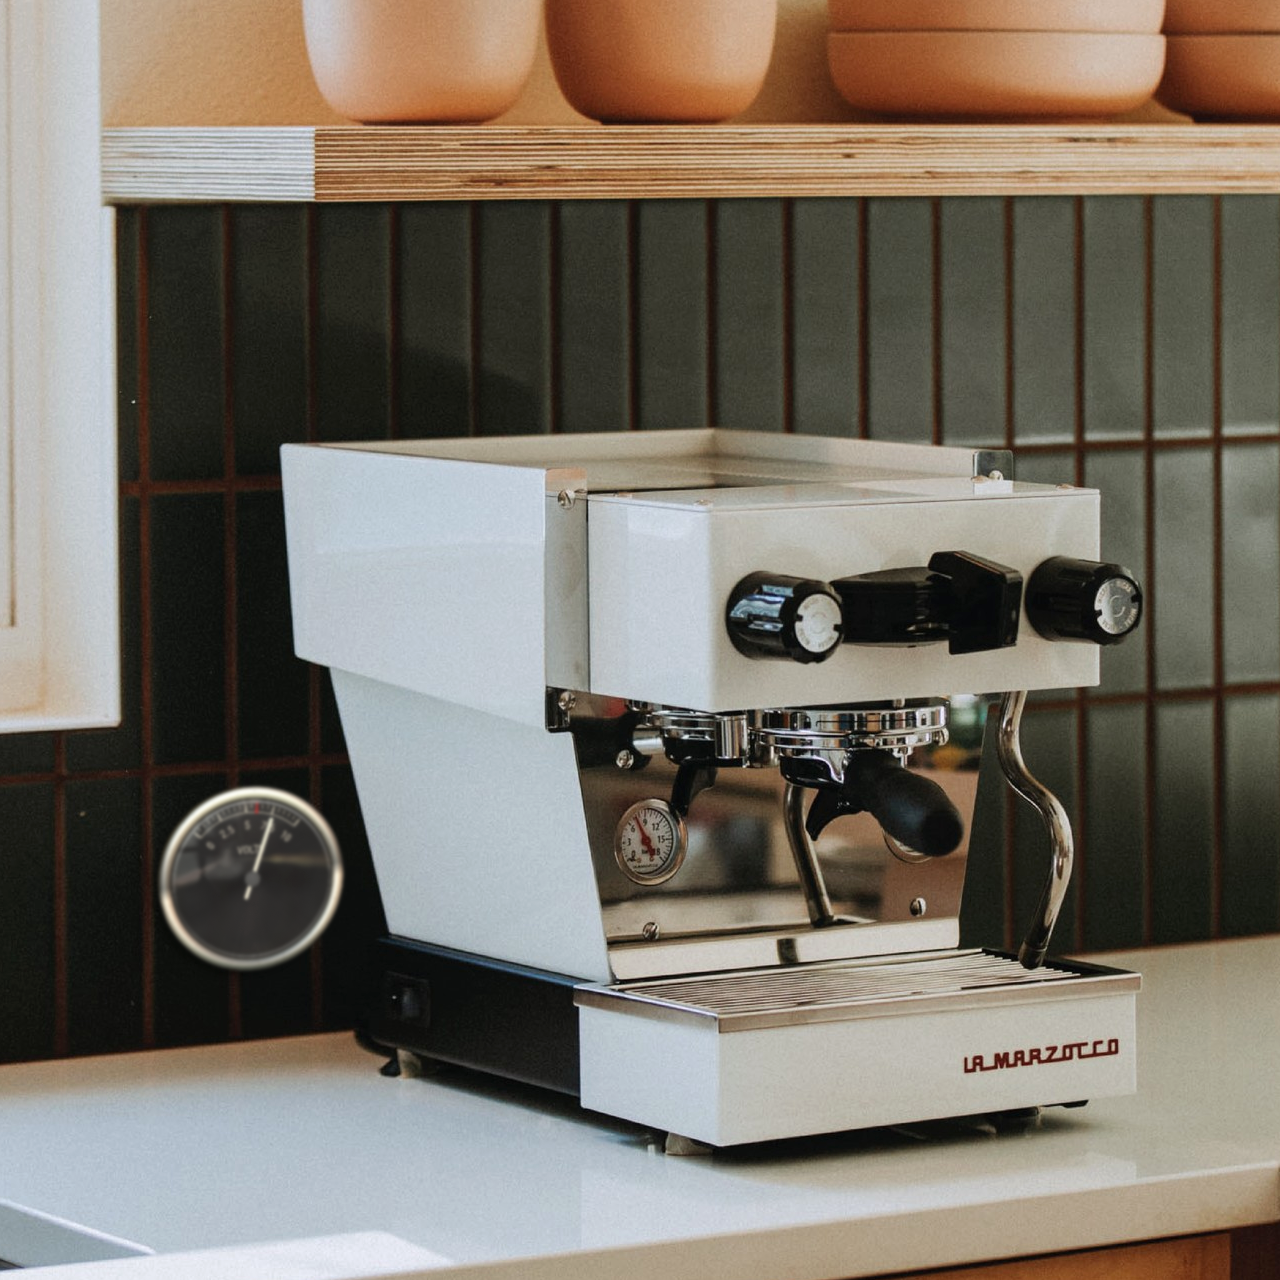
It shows 7.5 V
